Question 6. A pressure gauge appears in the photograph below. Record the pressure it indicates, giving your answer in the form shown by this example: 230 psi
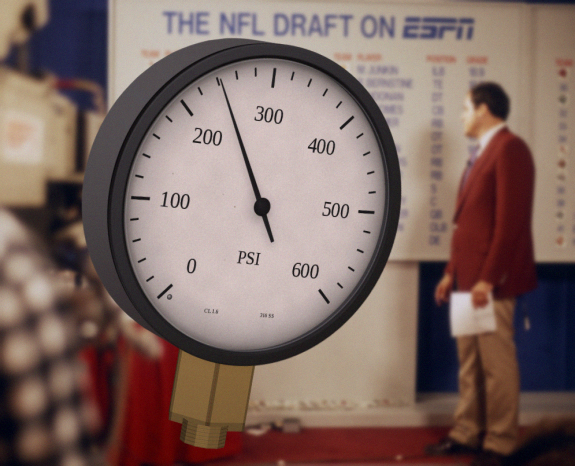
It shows 240 psi
